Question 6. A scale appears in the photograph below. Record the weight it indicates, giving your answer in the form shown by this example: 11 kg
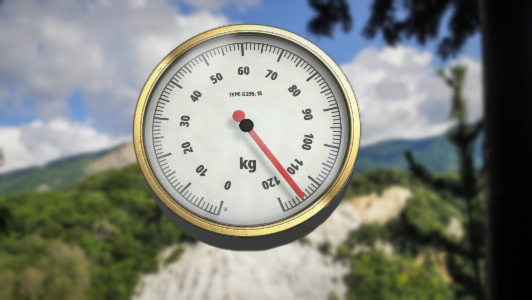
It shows 115 kg
